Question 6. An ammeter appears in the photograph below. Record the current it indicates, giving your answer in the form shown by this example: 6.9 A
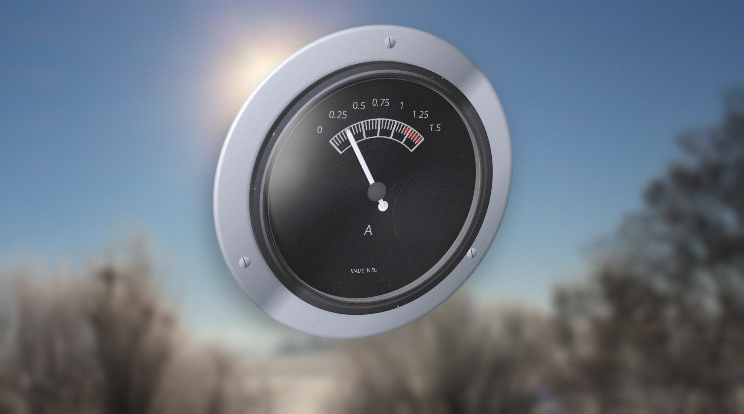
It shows 0.25 A
